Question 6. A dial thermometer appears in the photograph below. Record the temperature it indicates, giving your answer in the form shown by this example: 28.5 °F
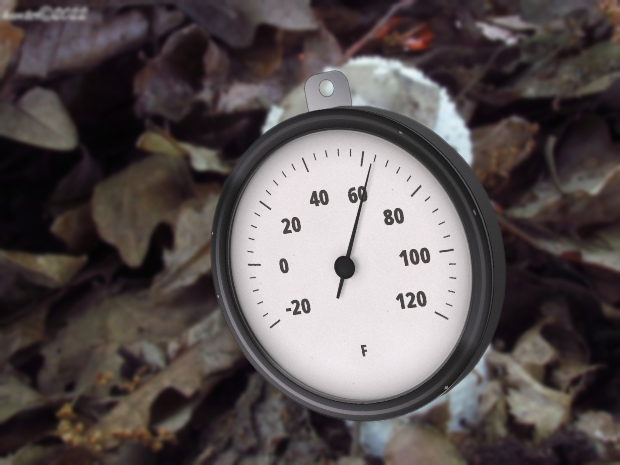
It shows 64 °F
